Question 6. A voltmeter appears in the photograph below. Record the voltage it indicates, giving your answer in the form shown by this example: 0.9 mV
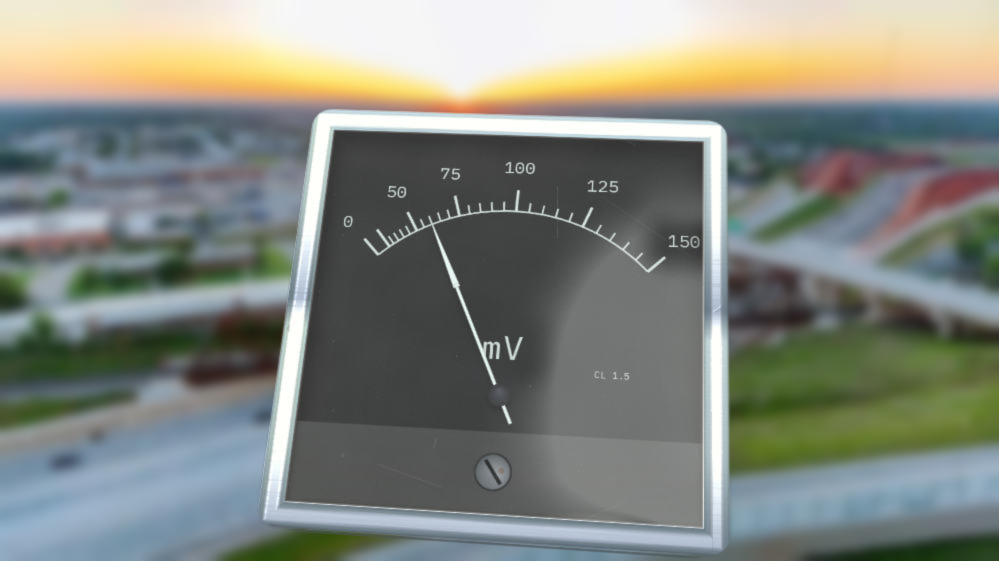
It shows 60 mV
